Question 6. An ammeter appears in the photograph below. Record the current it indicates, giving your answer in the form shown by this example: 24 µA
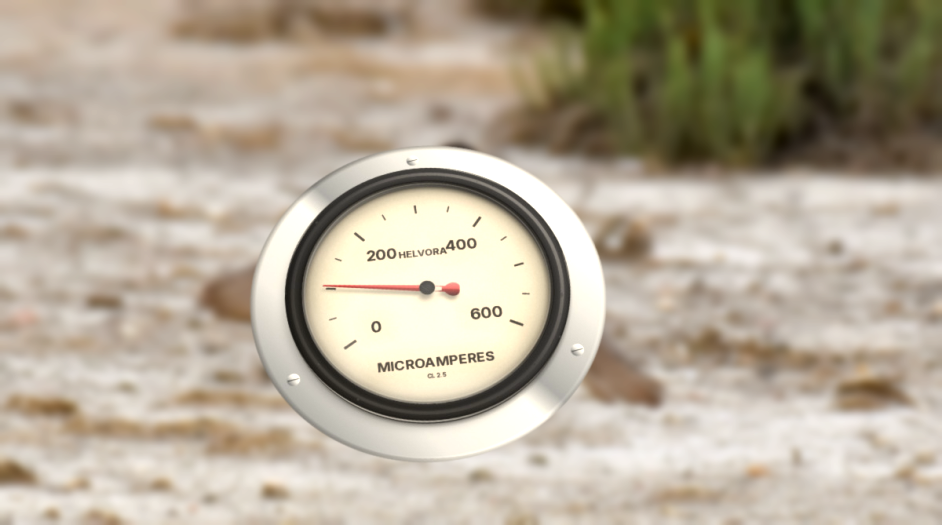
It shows 100 µA
